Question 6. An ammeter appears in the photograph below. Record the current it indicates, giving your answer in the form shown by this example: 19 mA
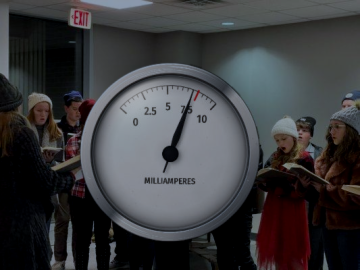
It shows 7.5 mA
